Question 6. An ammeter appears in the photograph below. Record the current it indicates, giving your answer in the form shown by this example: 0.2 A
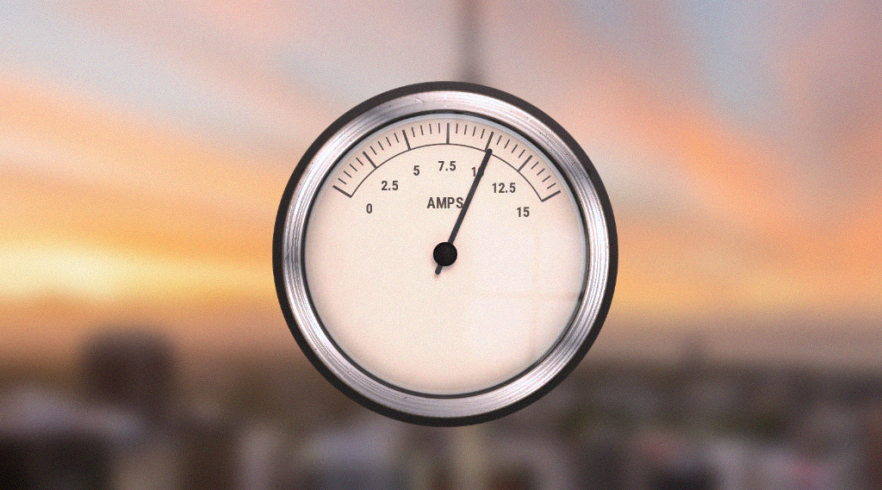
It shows 10.25 A
